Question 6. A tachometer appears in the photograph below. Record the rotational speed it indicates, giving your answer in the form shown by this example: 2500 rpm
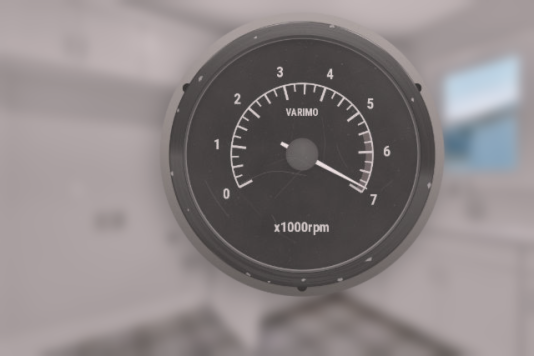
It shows 6875 rpm
